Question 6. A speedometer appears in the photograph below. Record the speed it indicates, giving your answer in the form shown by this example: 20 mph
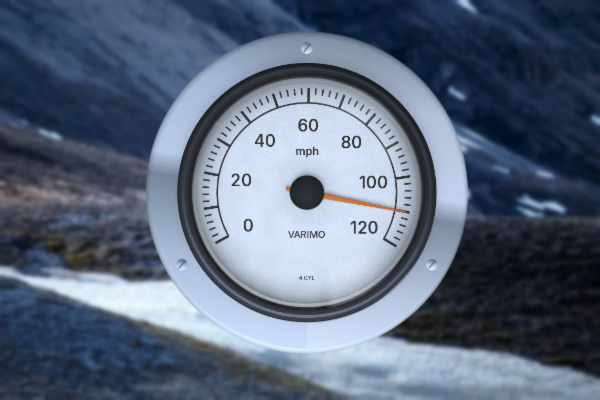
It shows 110 mph
